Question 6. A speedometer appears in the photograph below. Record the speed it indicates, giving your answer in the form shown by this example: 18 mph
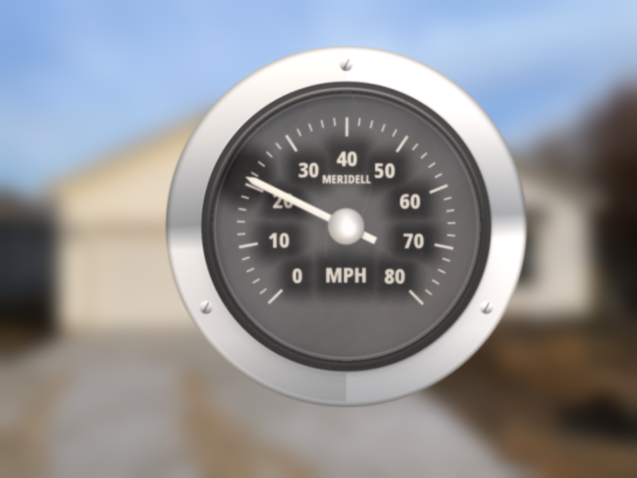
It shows 21 mph
